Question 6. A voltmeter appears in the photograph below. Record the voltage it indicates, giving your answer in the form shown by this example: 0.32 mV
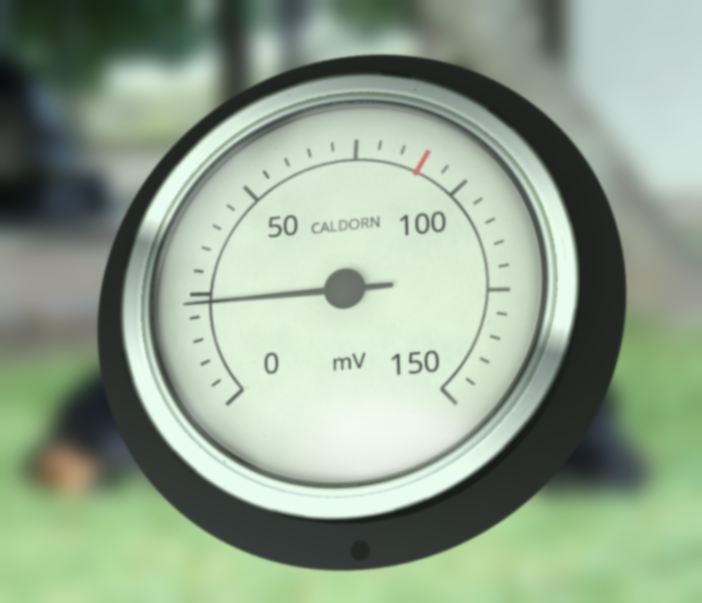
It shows 22.5 mV
